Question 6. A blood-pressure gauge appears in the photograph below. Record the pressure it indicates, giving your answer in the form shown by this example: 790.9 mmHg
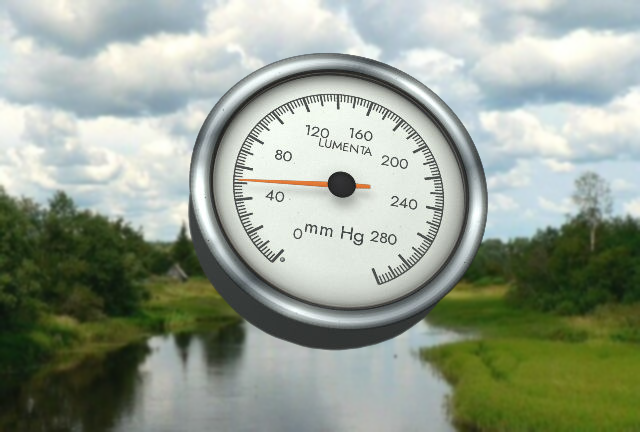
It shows 50 mmHg
